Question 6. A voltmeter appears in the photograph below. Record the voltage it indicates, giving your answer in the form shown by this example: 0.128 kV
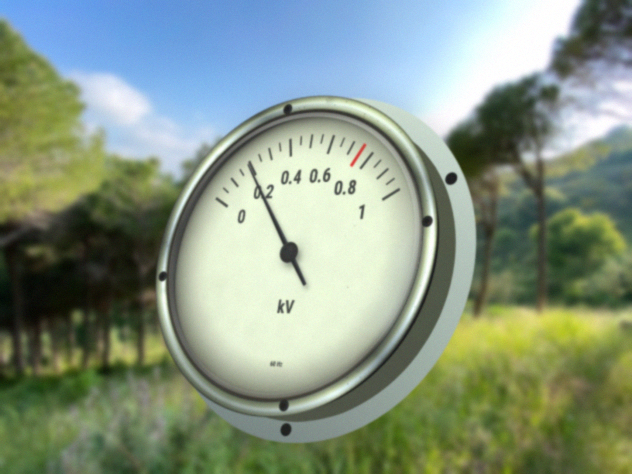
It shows 0.2 kV
